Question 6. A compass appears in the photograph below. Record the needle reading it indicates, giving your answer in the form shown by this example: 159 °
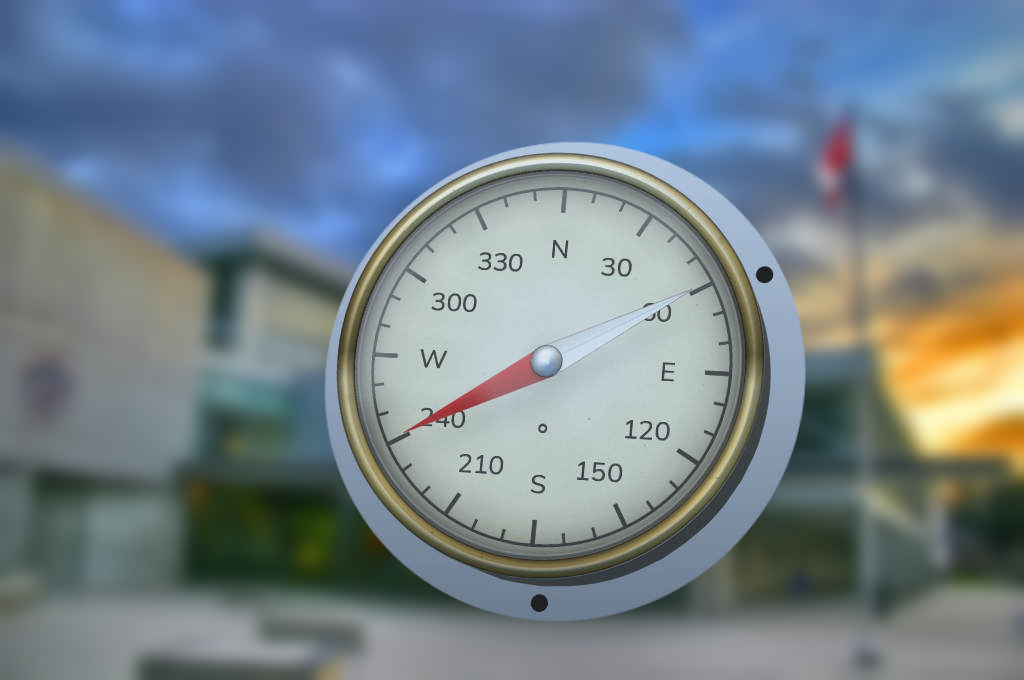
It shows 240 °
